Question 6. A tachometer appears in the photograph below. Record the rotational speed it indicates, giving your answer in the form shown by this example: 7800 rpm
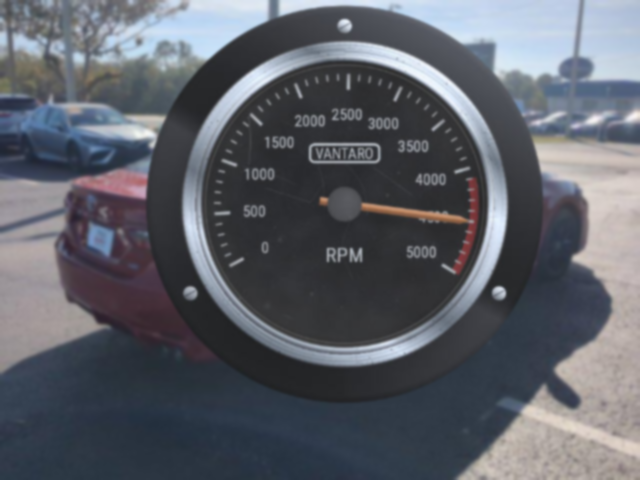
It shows 4500 rpm
